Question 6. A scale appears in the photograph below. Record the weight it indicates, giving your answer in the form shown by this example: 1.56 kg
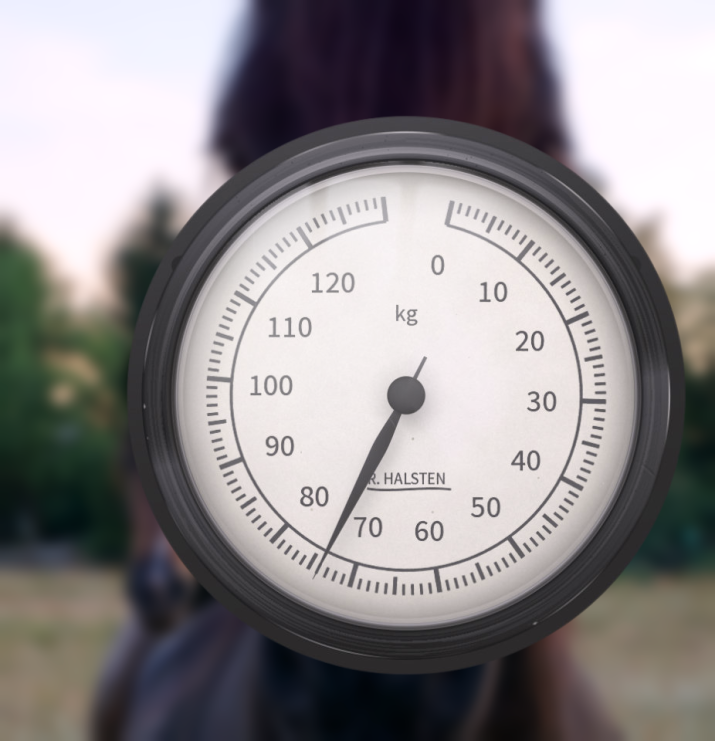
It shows 74 kg
